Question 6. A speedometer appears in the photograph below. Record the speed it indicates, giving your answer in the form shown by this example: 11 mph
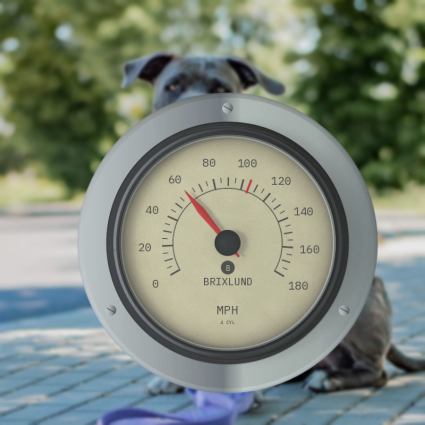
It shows 60 mph
